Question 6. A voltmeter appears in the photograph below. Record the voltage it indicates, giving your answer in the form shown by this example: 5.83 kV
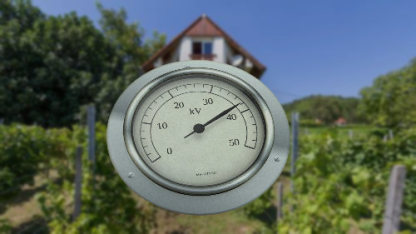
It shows 38 kV
